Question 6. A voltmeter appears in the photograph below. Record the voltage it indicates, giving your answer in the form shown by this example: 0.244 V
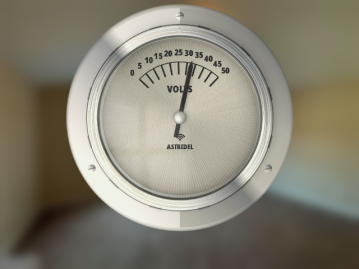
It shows 32.5 V
